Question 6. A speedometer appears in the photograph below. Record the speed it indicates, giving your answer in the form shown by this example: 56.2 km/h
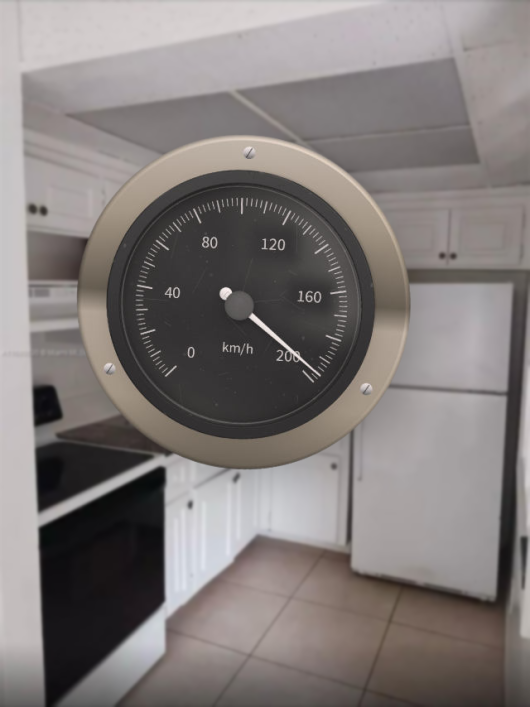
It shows 196 km/h
